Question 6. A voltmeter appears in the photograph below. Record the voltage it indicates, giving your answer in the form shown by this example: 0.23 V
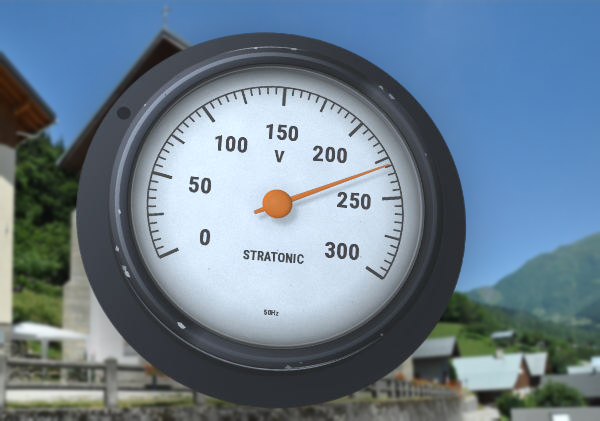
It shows 230 V
